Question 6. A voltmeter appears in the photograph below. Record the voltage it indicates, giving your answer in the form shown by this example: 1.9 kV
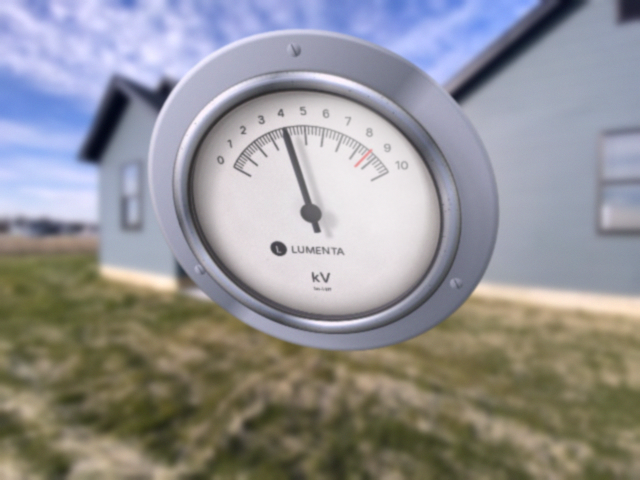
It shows 4 kV
